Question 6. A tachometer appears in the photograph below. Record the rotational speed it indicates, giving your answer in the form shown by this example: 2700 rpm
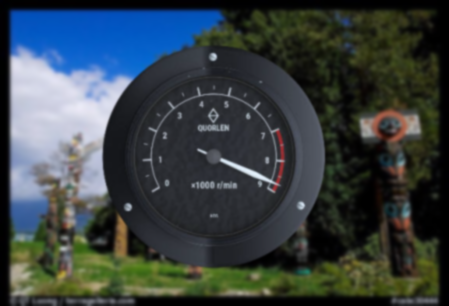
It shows 8750 rpm
